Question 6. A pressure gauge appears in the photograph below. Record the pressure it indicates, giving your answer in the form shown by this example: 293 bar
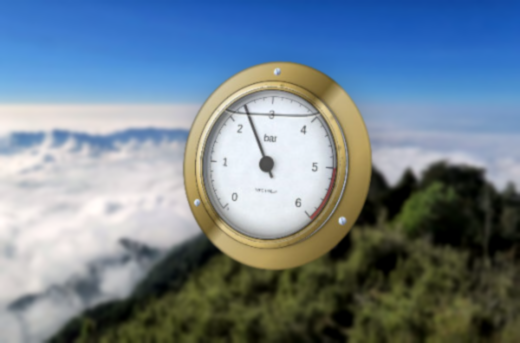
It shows 2.4 bar
